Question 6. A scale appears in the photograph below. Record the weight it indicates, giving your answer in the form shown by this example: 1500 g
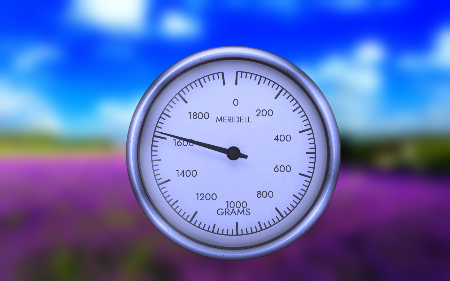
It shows 1620 g
